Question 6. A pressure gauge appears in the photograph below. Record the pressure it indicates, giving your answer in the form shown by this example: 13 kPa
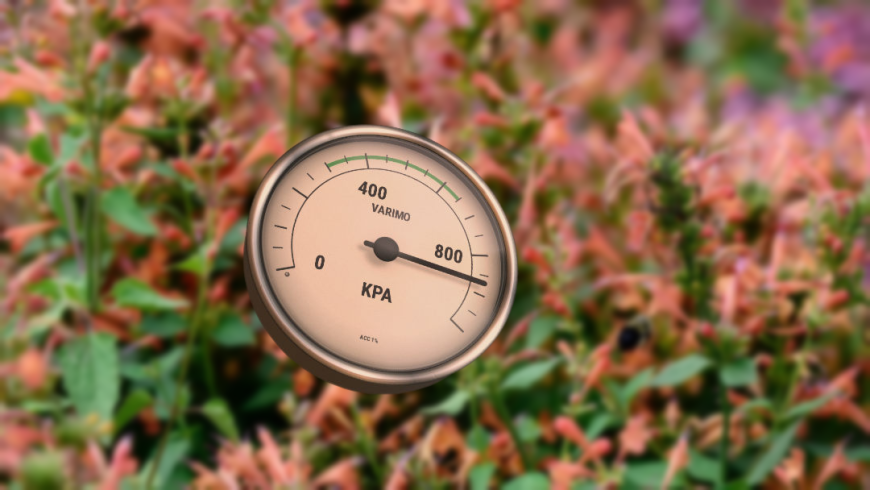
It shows 875 kPa
